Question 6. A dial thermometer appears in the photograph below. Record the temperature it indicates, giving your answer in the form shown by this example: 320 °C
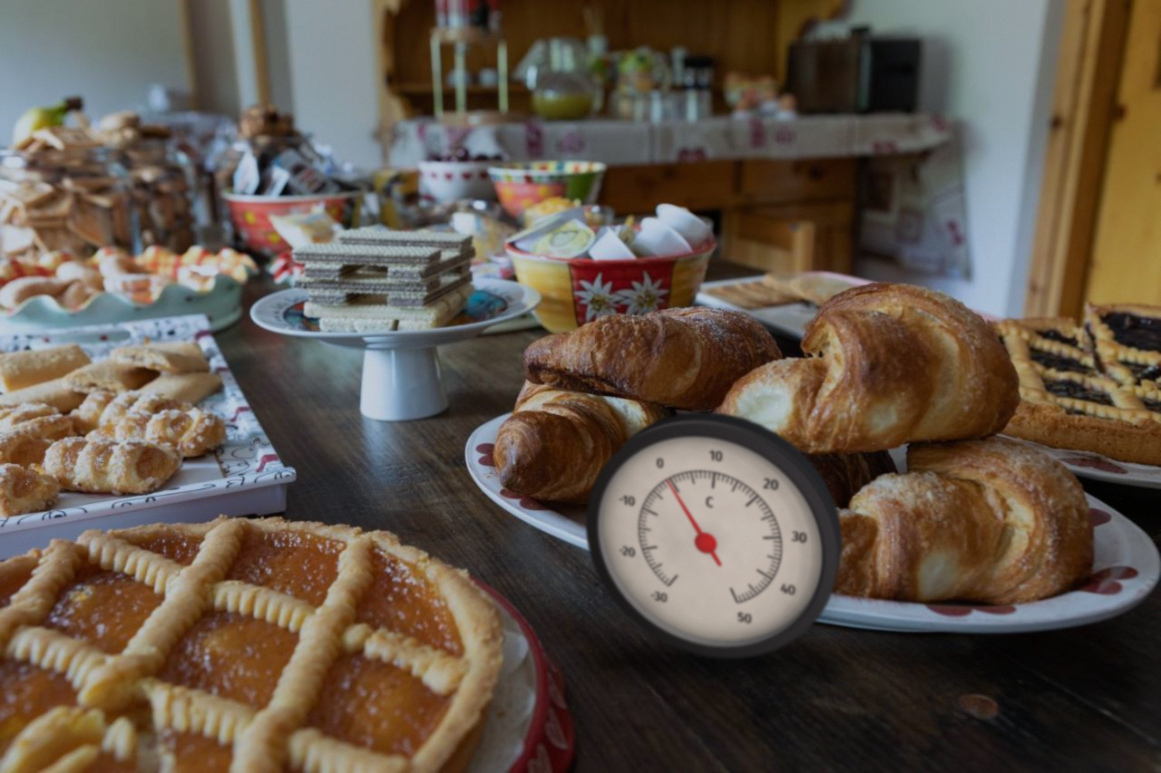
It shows 0 °C
